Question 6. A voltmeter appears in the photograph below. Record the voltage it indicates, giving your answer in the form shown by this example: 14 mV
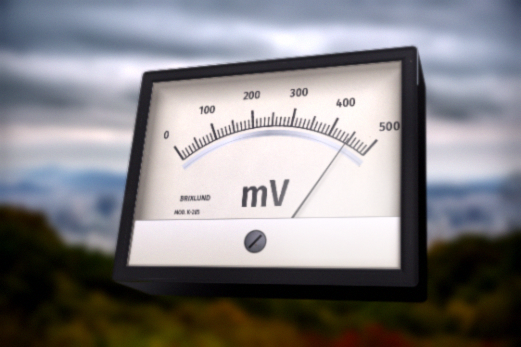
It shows 450 mV
